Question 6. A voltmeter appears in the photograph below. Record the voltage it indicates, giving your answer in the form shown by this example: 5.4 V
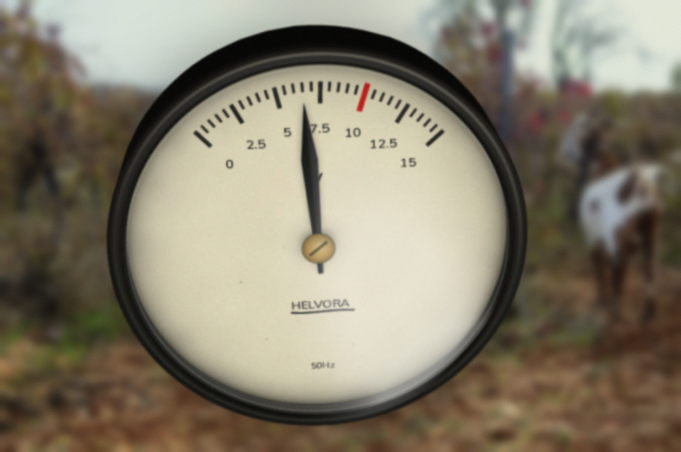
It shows 6.5 V
